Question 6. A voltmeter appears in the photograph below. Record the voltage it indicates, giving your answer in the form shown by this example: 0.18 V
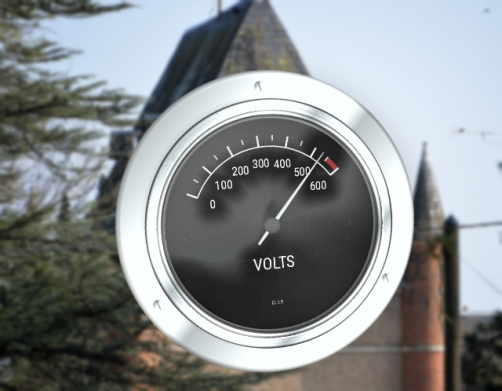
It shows 525 V
